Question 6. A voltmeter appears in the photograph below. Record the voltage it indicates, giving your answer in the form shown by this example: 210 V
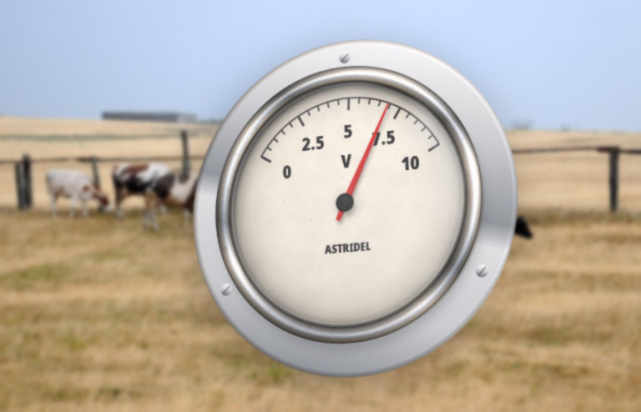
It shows 7 V
